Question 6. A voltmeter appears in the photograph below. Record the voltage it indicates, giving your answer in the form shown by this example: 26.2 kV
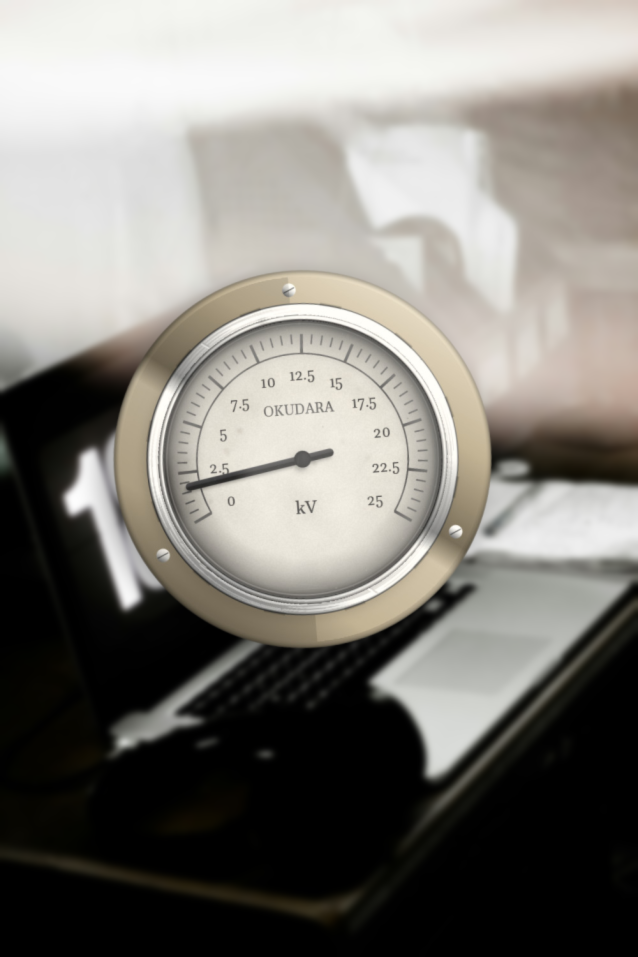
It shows 1.75 kV
